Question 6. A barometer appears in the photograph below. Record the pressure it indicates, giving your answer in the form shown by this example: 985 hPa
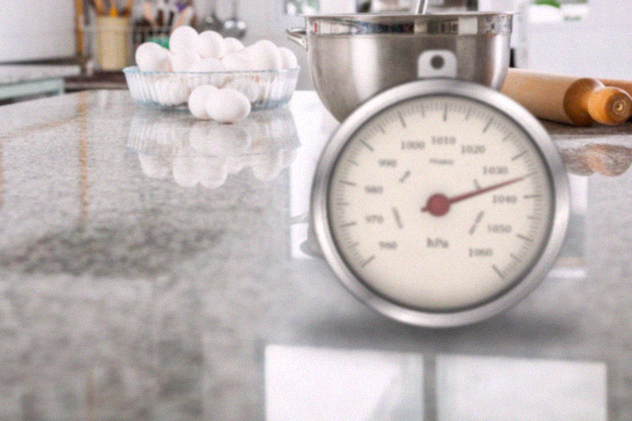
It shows 1035 hPa
